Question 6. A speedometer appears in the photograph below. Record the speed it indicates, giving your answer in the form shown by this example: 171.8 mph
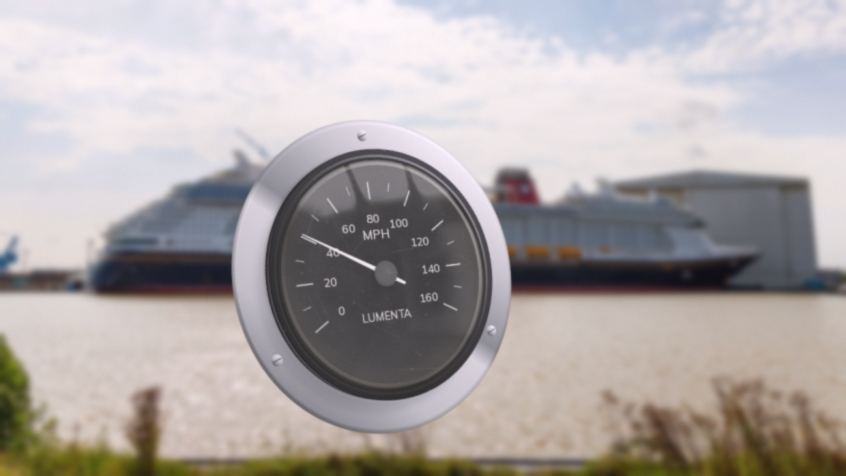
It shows 40 mph
